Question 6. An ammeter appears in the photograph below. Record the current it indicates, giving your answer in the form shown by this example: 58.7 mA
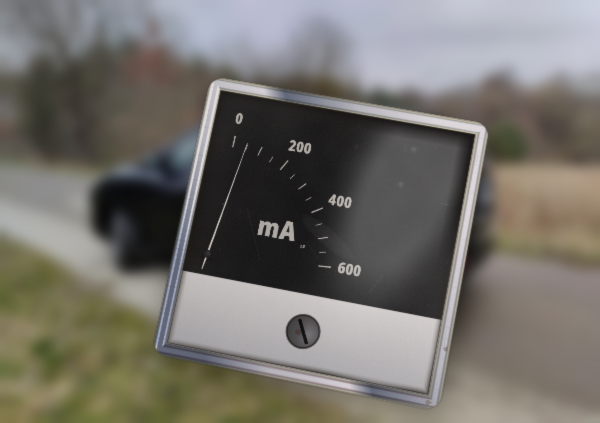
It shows 50 mA
